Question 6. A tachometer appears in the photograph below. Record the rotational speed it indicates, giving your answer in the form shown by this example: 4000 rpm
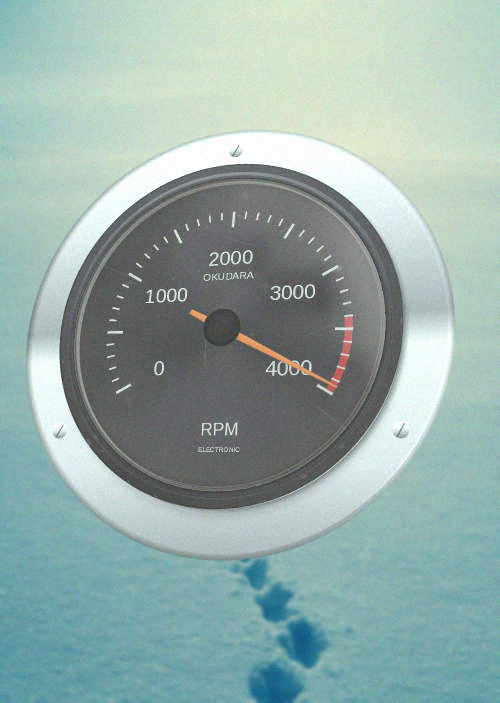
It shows 3950 rpm
